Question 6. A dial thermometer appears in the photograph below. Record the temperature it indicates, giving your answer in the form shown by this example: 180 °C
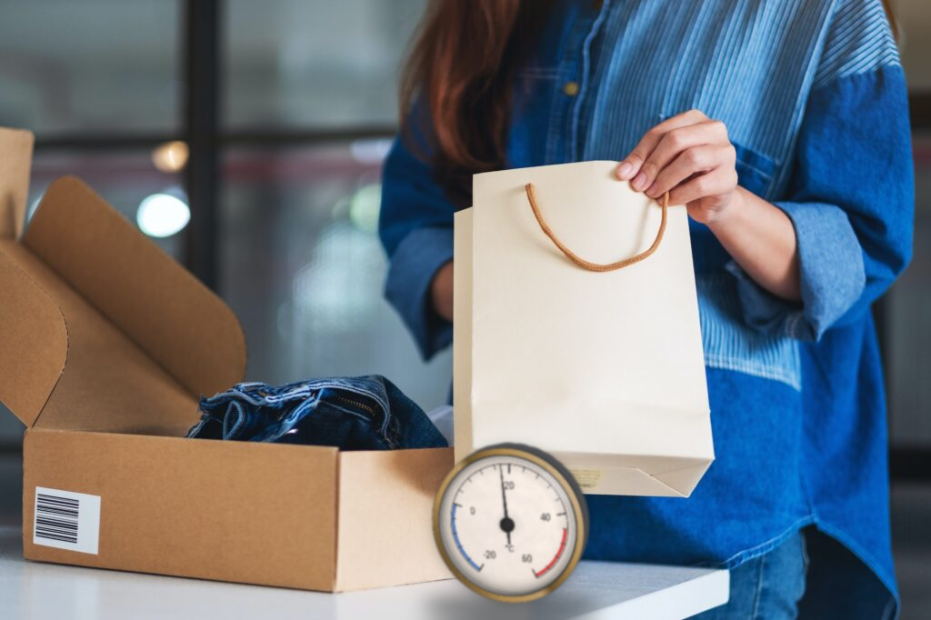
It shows 18 °C
